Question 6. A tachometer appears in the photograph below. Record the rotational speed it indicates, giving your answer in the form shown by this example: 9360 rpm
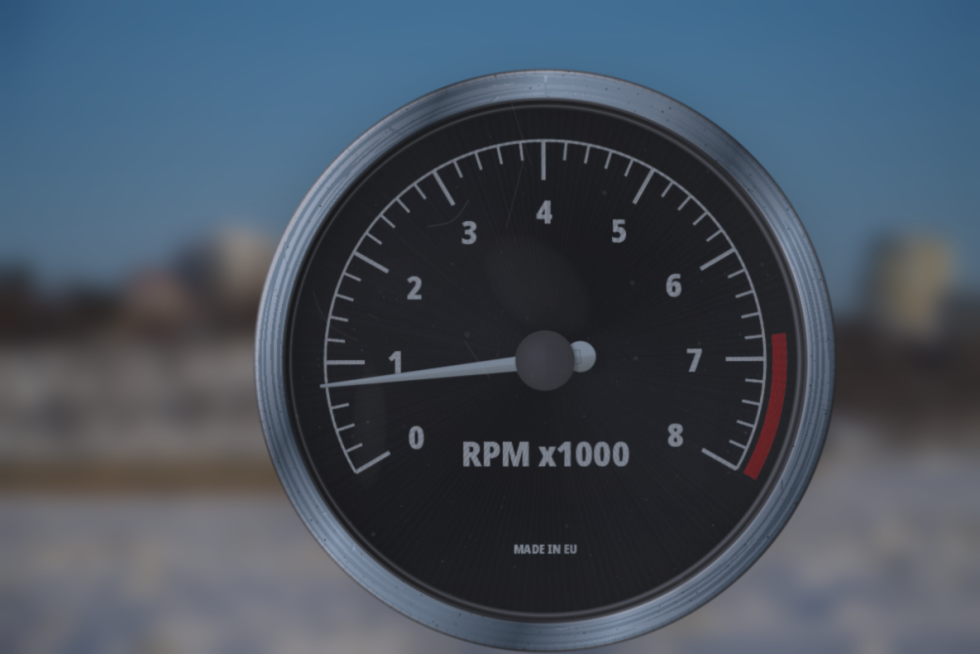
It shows 800 rpm
